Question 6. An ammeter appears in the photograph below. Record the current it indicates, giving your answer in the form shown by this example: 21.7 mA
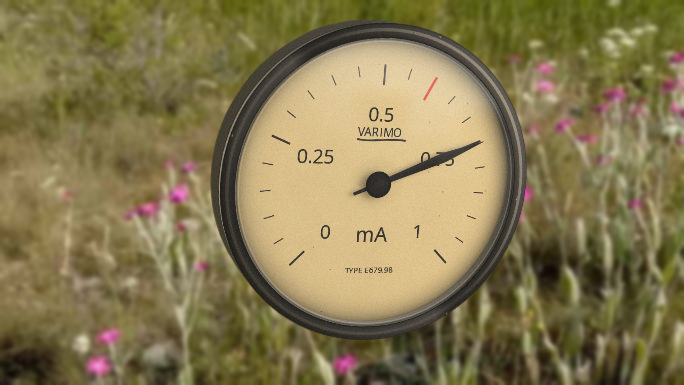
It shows 0.75 mA
